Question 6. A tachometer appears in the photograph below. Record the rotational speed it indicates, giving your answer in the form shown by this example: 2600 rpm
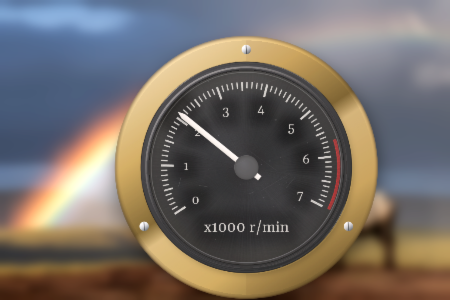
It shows 2100 rpm
